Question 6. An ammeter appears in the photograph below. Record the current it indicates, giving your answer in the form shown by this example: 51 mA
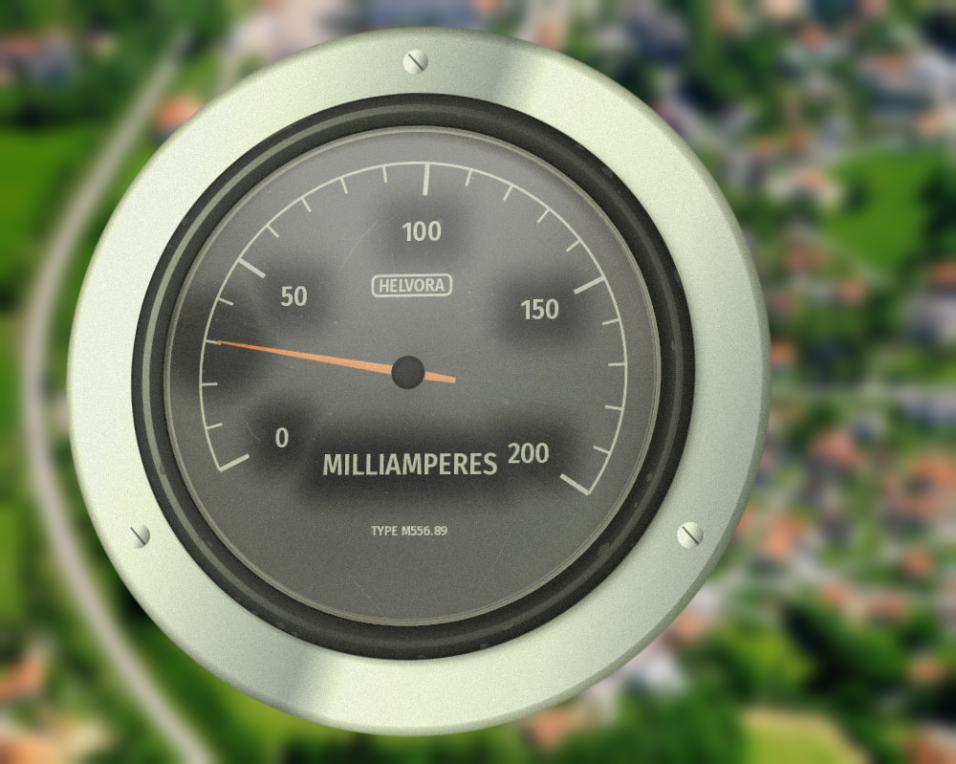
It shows 30 mA
